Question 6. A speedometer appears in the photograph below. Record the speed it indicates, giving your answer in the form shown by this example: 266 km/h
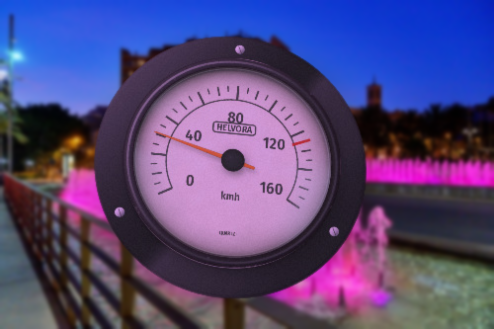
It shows 30 km/h
